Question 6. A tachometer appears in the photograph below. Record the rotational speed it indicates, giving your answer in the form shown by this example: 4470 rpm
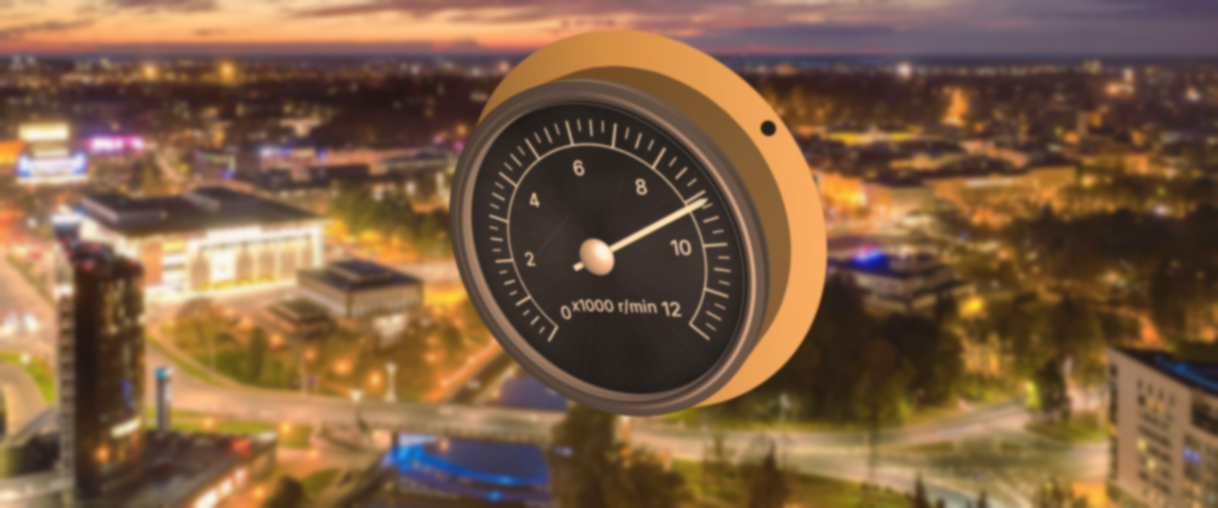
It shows 9125 rpm
